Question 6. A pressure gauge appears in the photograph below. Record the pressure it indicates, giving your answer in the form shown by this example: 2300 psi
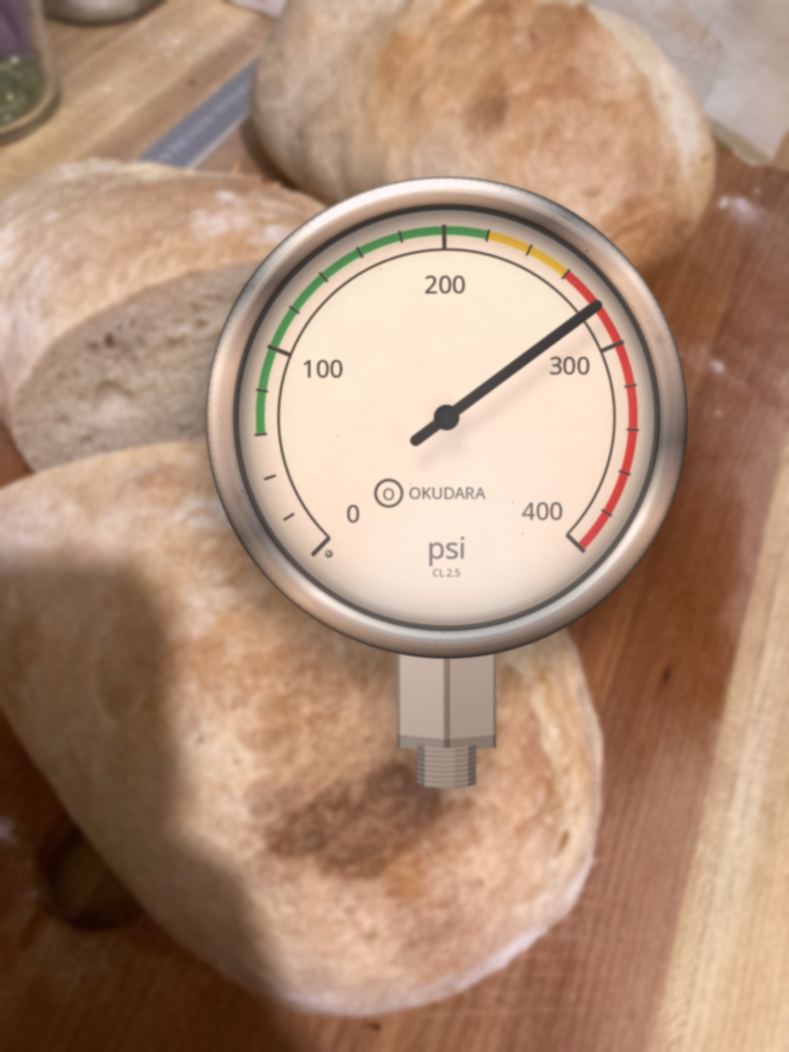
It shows 280 psi
